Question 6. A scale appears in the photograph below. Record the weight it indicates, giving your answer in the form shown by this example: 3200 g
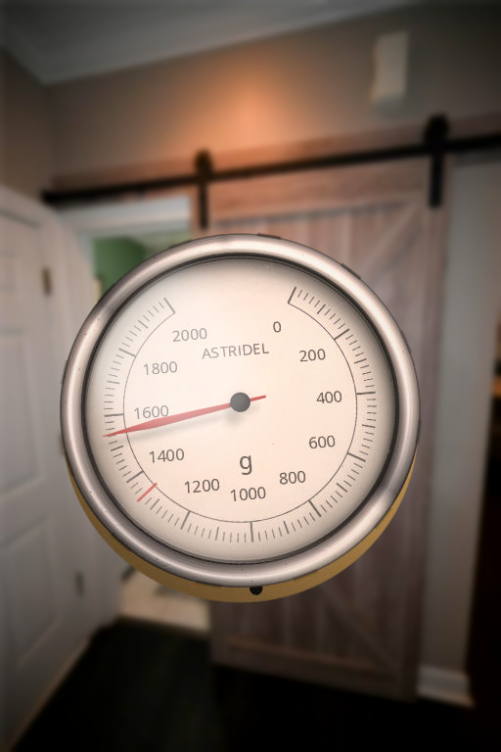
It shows 1540 g
